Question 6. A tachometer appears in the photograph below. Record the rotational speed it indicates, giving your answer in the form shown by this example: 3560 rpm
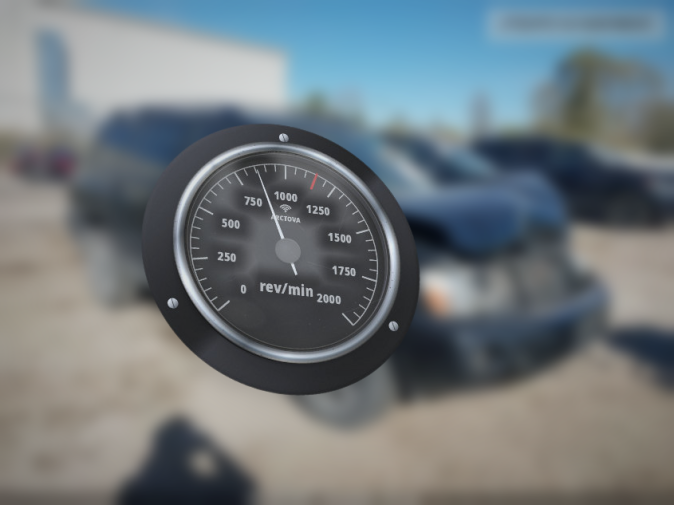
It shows 850 rpm
